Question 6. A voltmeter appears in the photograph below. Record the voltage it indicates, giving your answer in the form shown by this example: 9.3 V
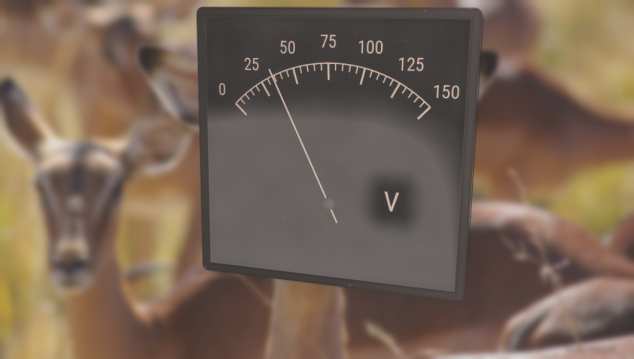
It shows 35 V
